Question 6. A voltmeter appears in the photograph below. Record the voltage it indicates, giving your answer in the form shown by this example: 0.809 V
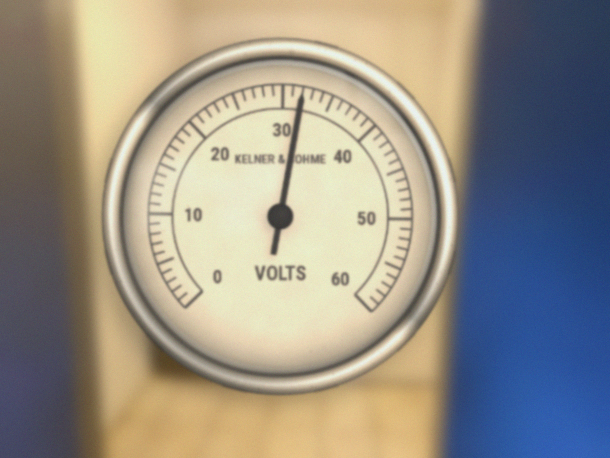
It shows 32 V
